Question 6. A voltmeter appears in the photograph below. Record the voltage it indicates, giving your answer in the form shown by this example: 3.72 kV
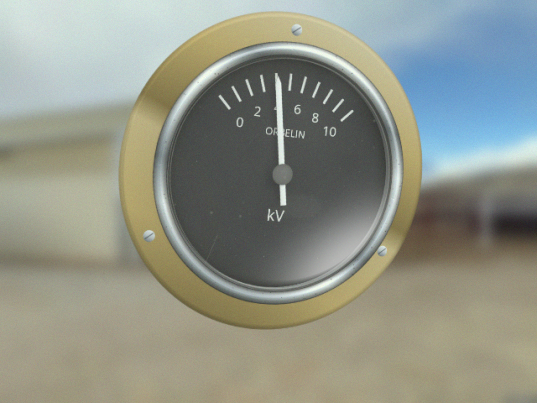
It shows 4 kV
